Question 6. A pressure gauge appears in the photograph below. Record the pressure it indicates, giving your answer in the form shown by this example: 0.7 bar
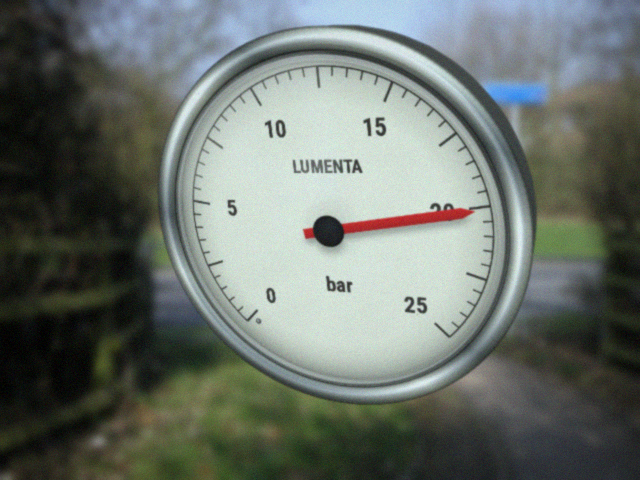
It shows 20 bar
